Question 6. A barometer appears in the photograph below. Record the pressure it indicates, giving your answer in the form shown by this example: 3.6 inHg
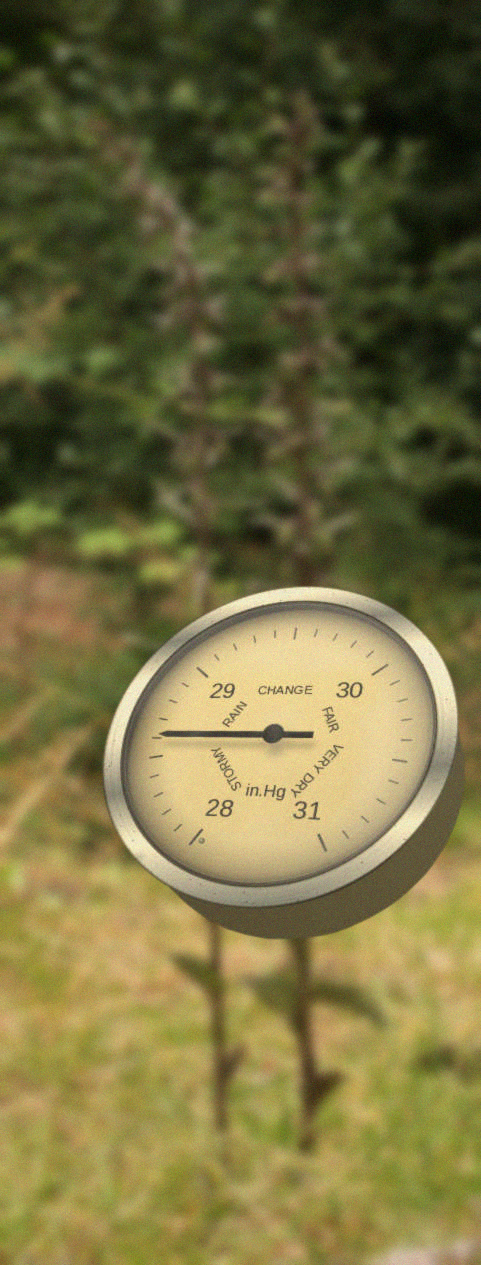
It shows 28.6 inHg
